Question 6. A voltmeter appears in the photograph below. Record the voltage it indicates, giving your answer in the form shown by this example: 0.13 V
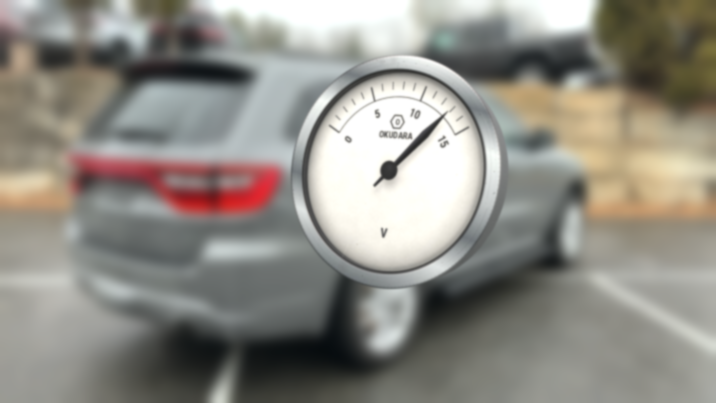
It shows 13 V
